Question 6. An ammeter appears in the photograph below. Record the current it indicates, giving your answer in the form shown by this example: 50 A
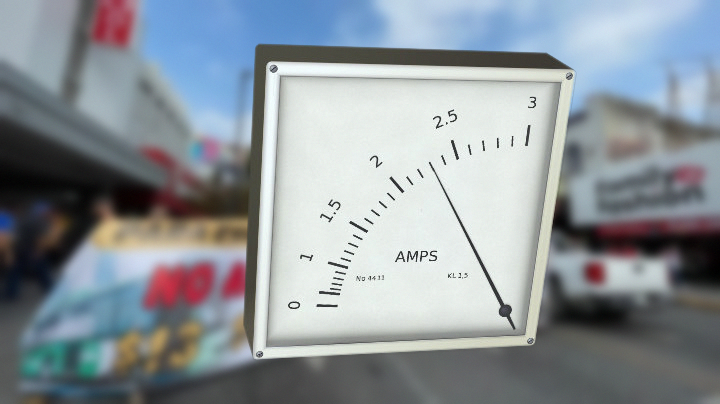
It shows 2.3 A
